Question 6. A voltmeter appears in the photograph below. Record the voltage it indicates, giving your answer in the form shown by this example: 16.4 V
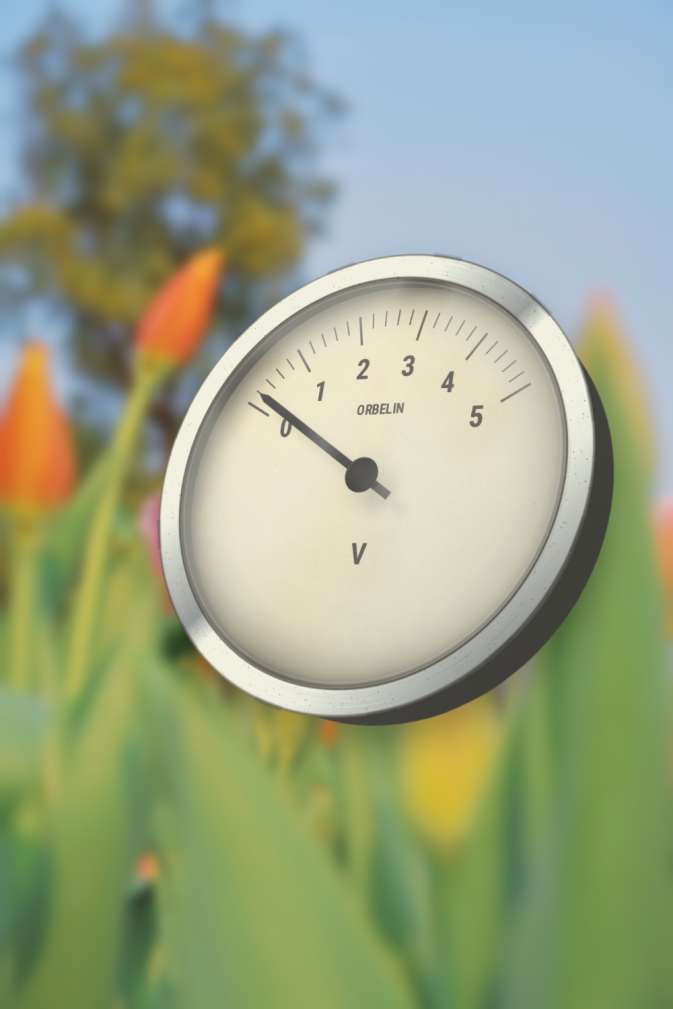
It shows 0.2 V
